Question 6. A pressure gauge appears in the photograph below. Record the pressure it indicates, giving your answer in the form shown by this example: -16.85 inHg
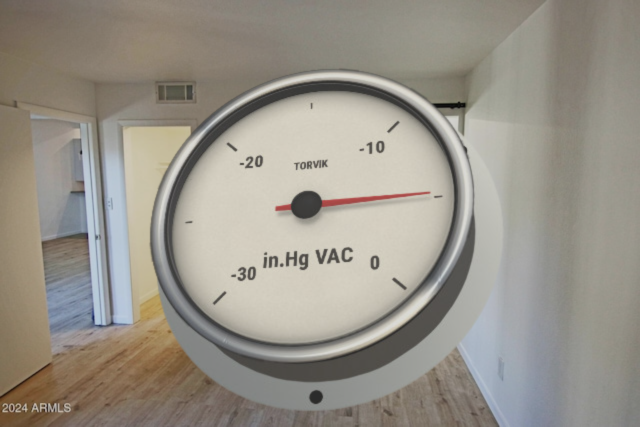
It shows -5 inHg
